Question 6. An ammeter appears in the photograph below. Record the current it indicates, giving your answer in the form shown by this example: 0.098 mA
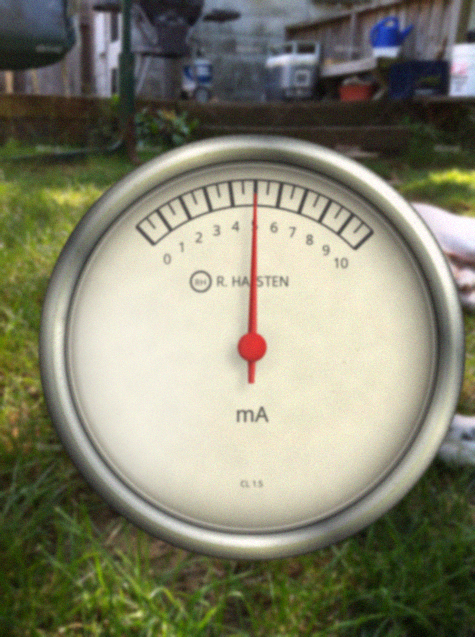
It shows 5 mA
